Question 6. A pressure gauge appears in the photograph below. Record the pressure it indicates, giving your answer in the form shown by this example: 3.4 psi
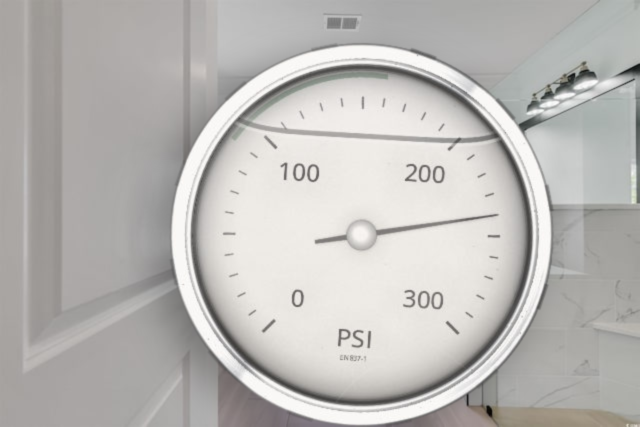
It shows 240 psi
